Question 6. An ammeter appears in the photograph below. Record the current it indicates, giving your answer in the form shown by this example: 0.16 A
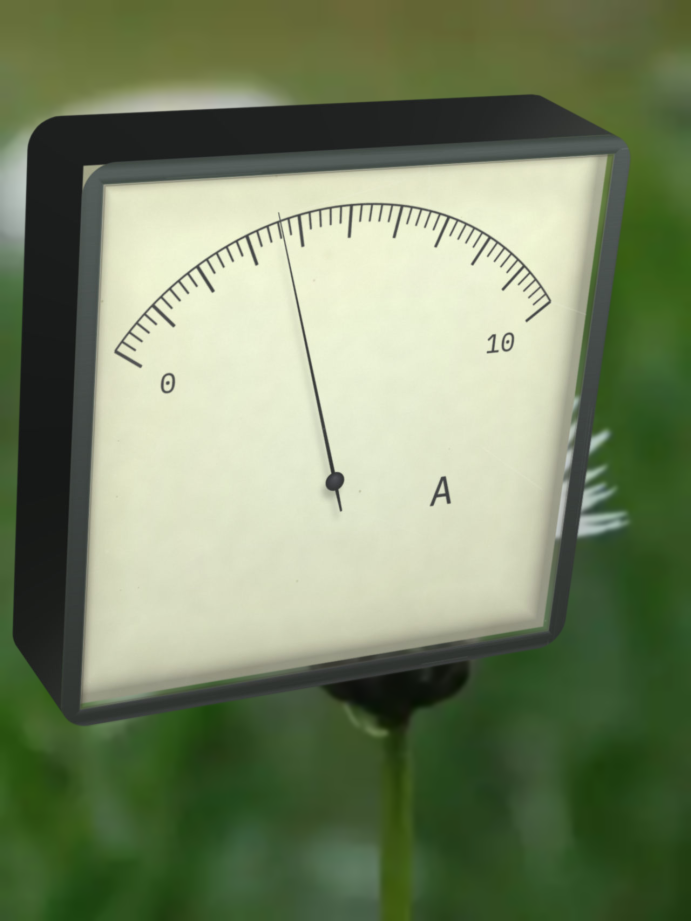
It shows 3.6 A
